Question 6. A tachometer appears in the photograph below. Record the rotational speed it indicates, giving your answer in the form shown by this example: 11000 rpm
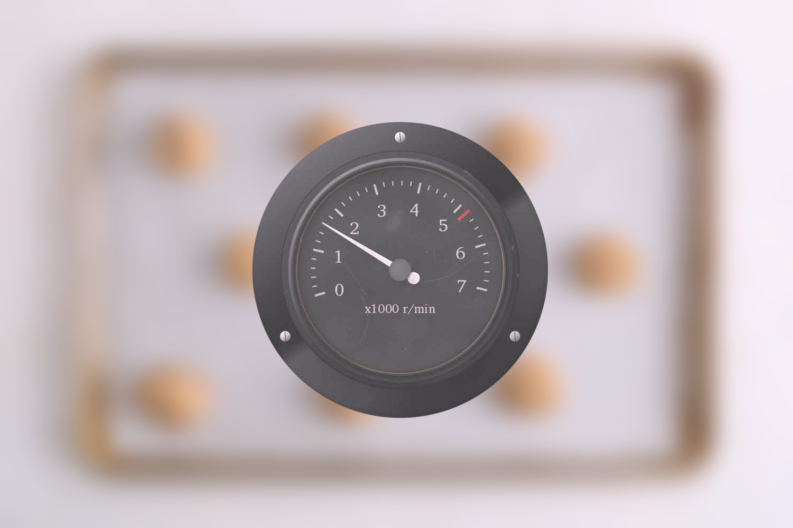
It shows 1600 rpm
